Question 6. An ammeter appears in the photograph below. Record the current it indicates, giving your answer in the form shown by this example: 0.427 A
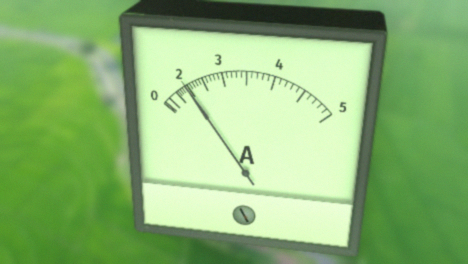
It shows 2 A
